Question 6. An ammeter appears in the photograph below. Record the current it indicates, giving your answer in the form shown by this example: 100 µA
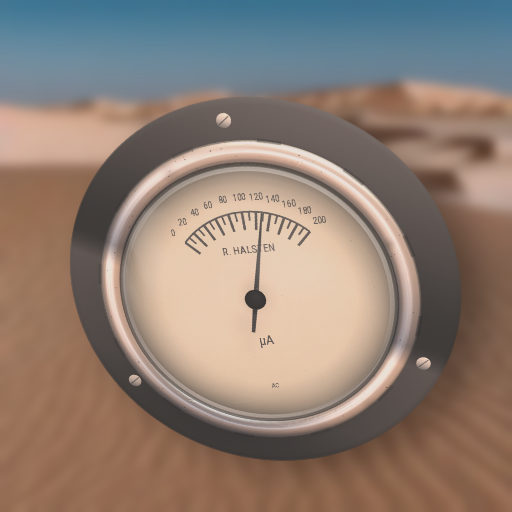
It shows 130 µA
